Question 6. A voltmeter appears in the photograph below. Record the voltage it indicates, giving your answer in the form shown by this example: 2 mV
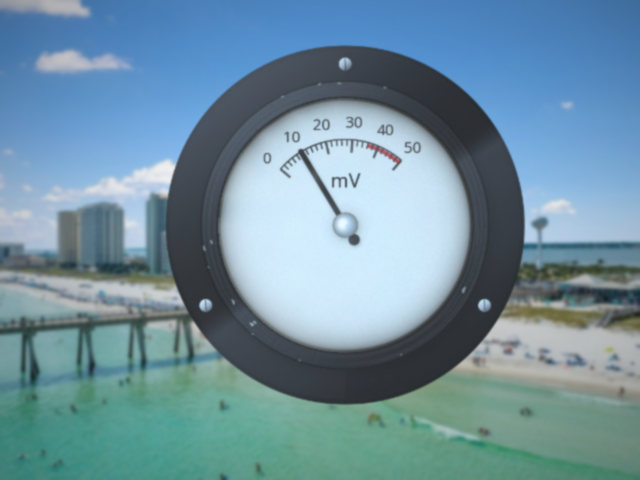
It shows 10 mV
